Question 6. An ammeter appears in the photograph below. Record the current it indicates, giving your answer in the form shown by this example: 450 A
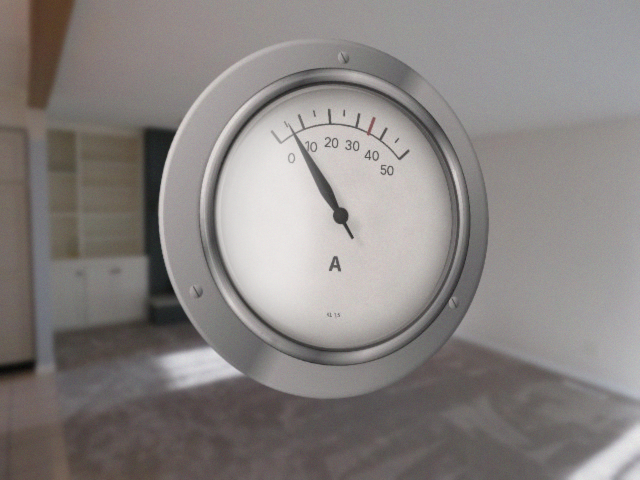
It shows 5 A
